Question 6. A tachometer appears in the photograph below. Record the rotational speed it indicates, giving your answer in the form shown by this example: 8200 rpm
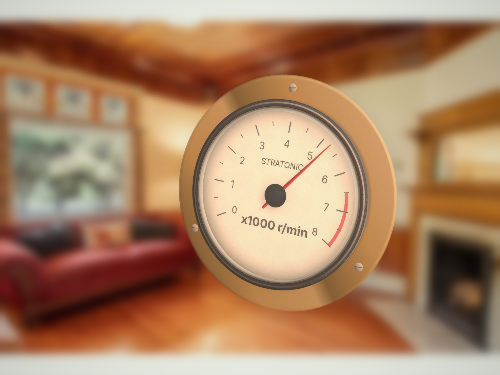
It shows 5250 rpm
